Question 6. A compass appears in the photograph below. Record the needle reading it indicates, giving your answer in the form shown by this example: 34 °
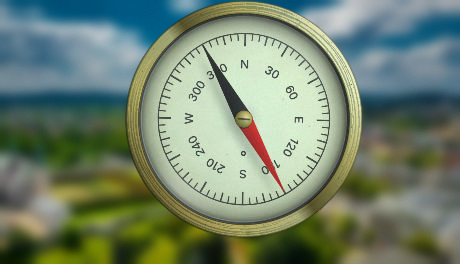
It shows 150 °
